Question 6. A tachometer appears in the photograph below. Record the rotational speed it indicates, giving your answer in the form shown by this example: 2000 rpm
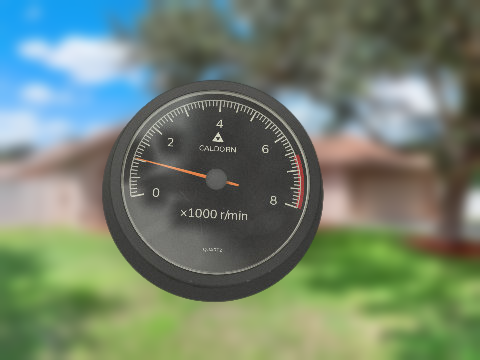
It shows 1000 rpm
